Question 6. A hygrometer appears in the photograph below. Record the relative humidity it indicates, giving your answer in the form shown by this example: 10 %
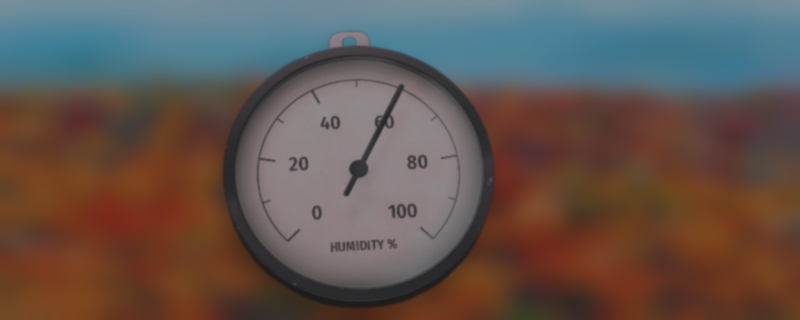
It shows 60 %
